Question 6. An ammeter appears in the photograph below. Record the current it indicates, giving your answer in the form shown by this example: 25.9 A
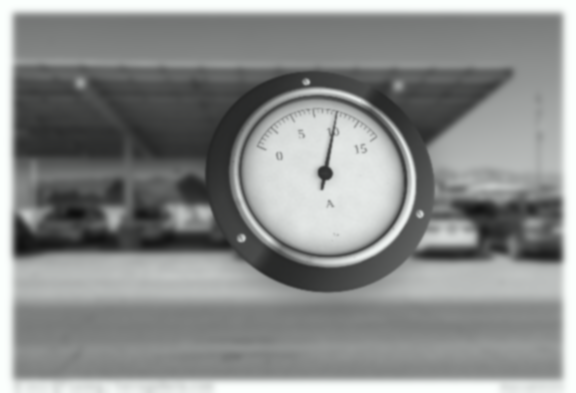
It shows 10 A
